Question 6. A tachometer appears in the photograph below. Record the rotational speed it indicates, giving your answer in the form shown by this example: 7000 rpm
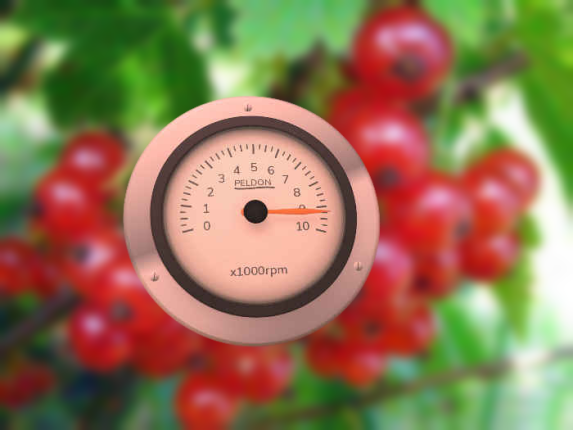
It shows 9250 rpm
